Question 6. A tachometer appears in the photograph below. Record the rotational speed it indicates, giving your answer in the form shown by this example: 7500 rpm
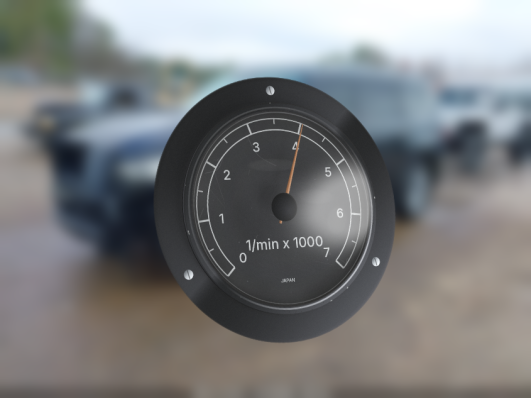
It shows 4000 rpm
